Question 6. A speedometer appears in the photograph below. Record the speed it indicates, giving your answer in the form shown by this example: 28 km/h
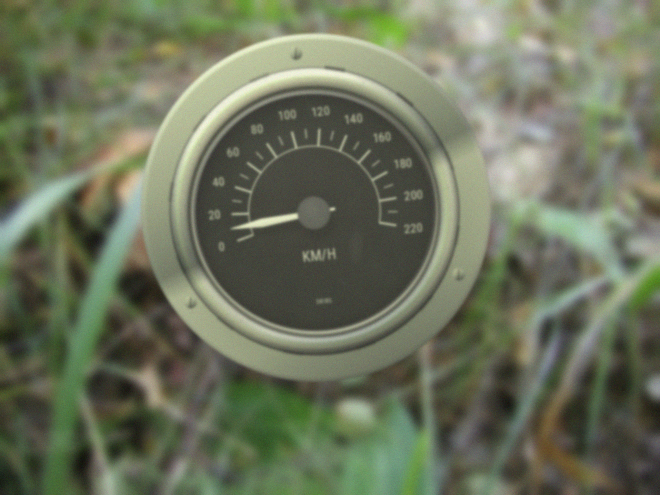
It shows 10 km/h
